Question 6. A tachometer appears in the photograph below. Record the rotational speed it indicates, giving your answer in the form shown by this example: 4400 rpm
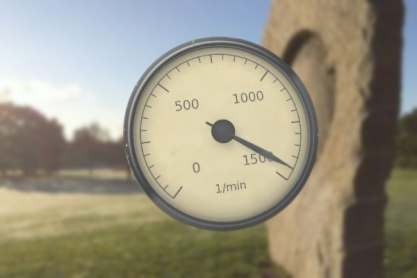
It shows 1450 rpm
